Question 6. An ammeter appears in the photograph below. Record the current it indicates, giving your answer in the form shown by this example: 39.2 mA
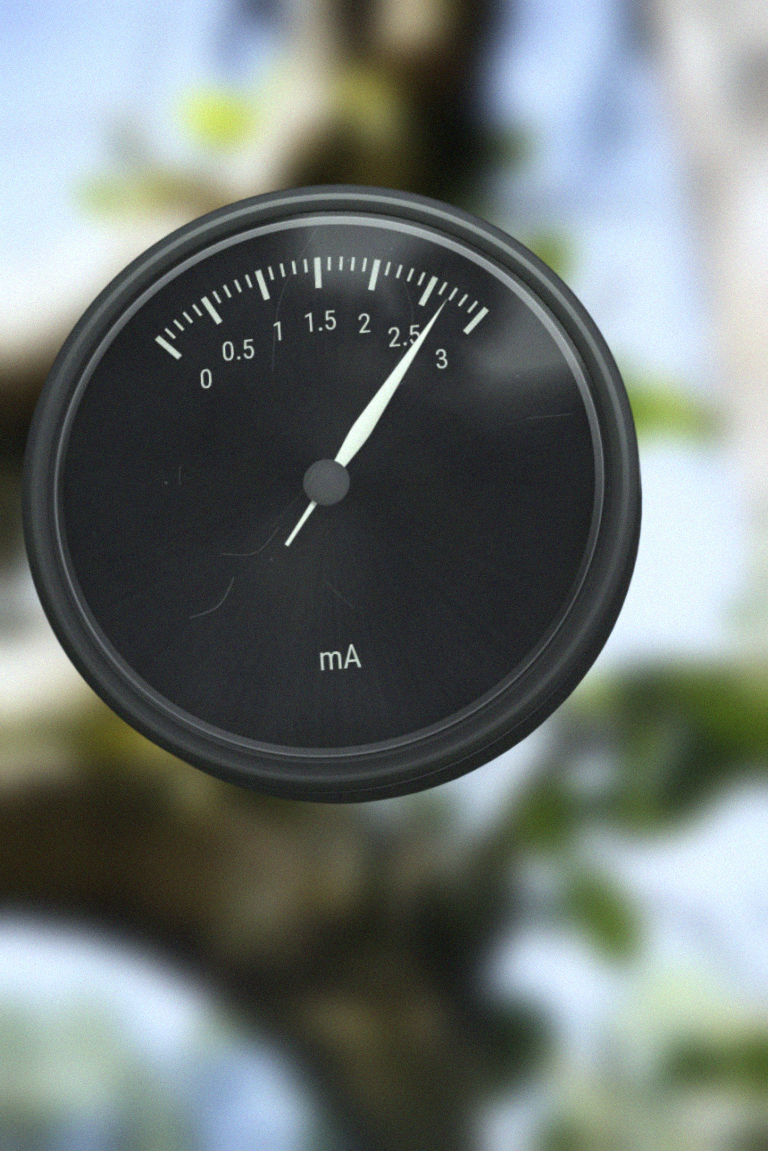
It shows 2.7 mA
